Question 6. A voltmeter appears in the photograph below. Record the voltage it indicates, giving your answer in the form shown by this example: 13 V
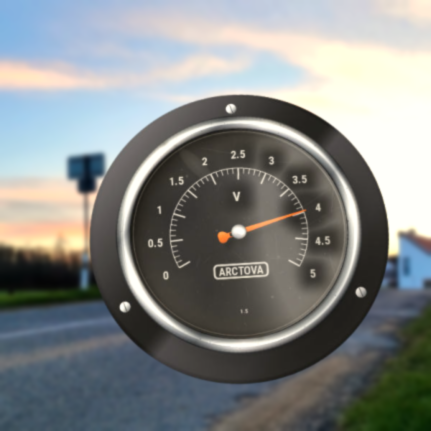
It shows 4 V
